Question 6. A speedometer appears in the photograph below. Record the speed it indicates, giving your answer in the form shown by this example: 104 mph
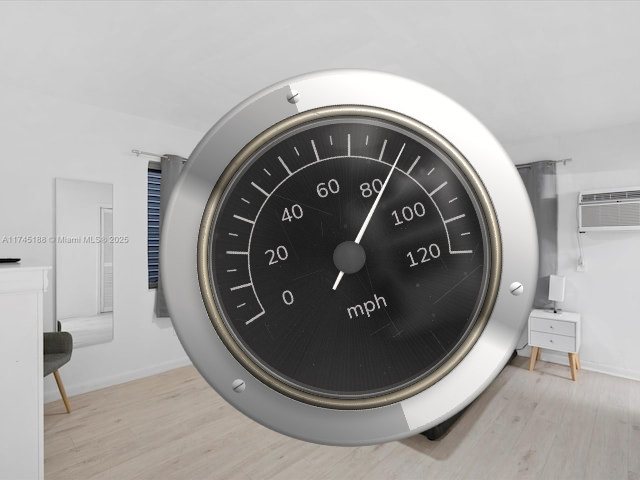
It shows 85 mph
